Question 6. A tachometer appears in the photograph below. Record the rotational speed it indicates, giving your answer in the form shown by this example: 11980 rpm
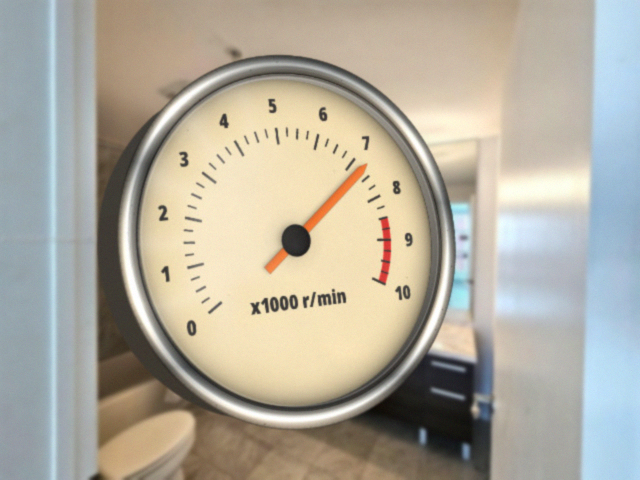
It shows 7250 rpm
